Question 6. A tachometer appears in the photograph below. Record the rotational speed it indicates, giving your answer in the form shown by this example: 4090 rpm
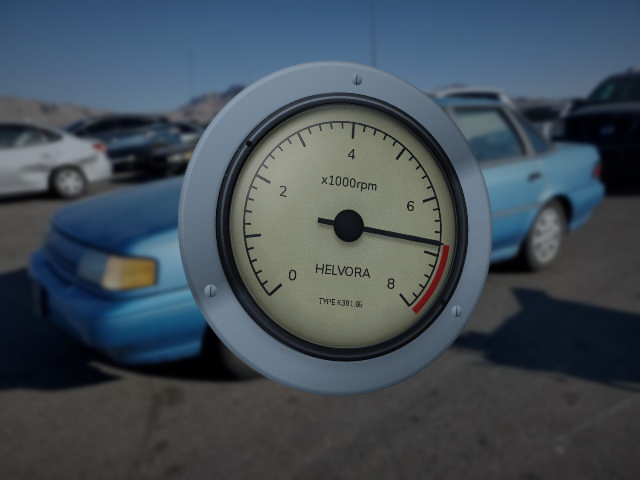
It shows 6800 rpm
